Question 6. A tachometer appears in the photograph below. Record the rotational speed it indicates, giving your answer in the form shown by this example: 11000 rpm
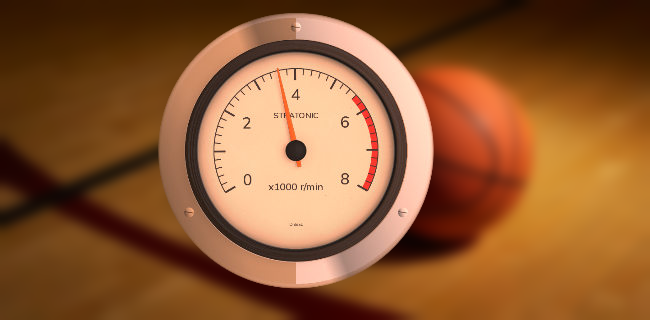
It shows 3600 rpm
